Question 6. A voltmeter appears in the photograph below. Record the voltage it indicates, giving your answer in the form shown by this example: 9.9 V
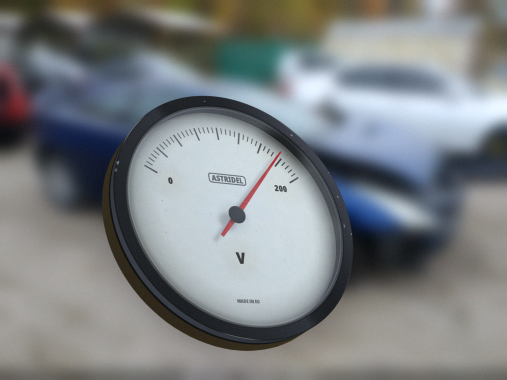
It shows 170 V
